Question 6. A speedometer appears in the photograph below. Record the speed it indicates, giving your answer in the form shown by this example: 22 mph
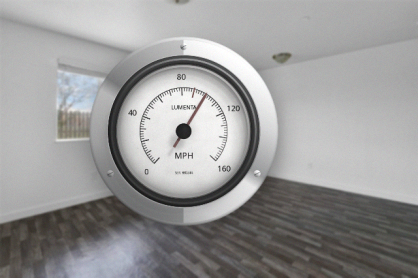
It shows 100 mph
